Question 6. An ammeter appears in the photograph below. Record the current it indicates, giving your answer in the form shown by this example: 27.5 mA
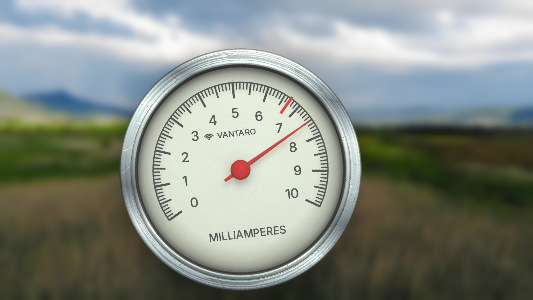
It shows 7.5 mA
